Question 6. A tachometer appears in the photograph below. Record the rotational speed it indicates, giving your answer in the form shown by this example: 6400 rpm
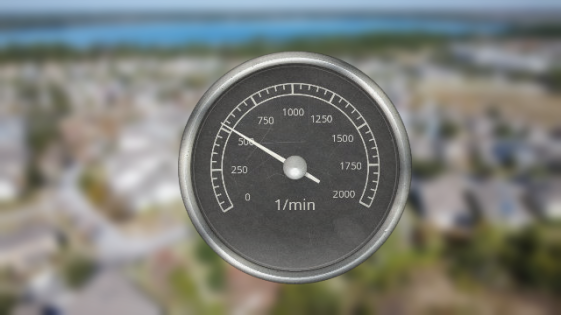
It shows 525 rpm
